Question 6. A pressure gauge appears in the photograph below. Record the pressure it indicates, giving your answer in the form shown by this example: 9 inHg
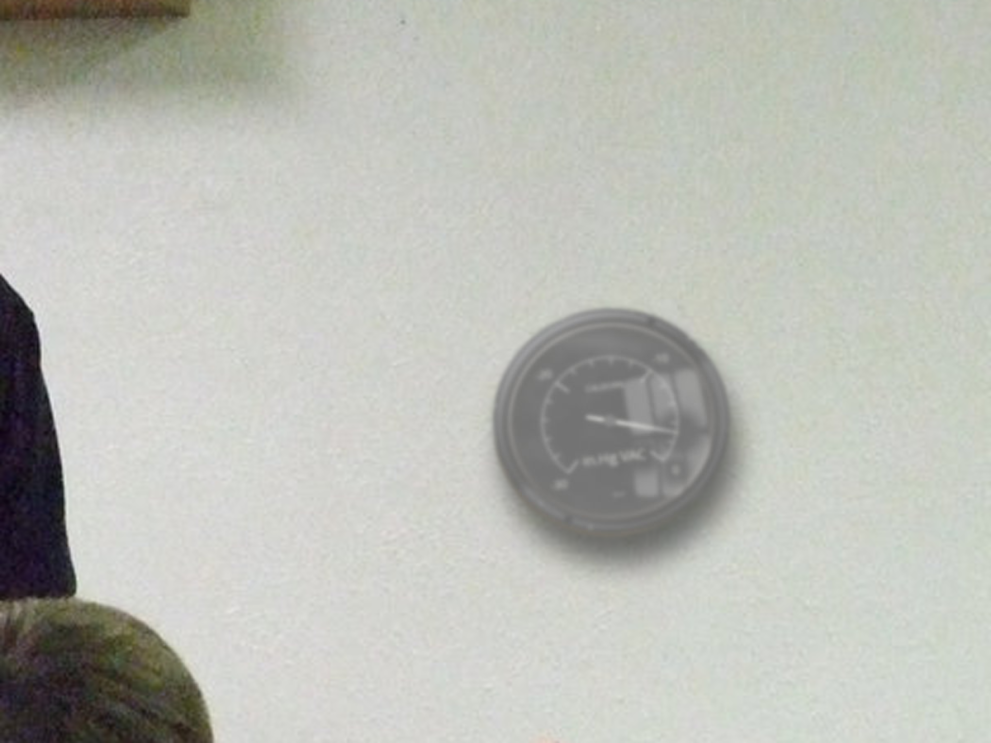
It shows -3 inHg
